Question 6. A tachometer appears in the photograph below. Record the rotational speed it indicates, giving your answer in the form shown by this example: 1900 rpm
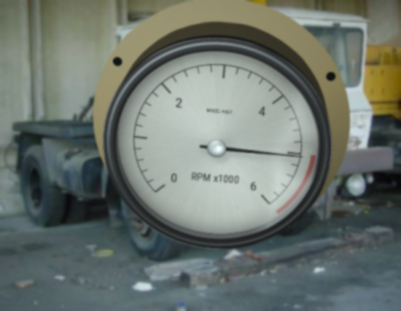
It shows 5000 rpm
